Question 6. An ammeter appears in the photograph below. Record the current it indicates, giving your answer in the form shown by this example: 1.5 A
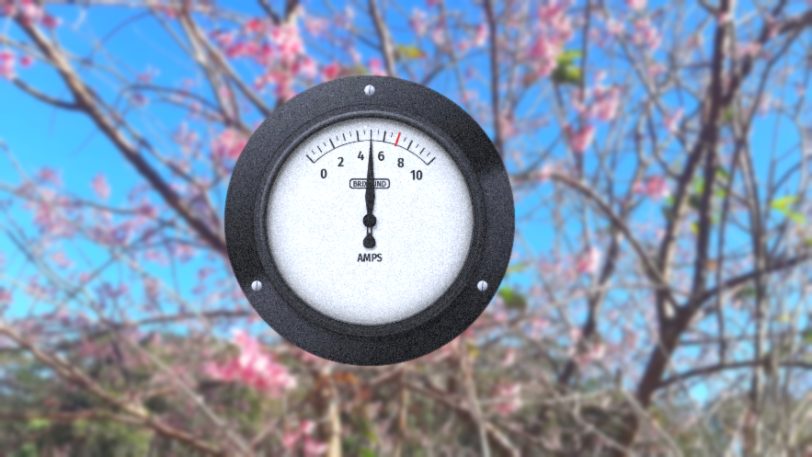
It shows 5 A
